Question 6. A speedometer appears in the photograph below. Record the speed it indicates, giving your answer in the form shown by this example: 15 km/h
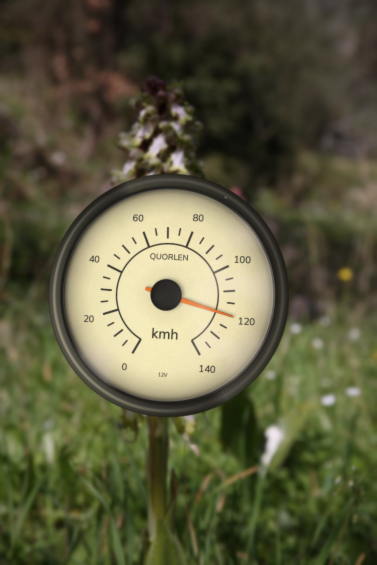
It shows 120 km/h
